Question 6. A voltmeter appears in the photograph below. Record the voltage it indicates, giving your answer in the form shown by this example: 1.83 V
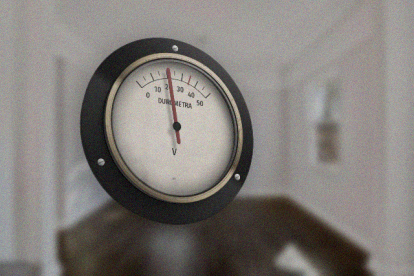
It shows 20 V
